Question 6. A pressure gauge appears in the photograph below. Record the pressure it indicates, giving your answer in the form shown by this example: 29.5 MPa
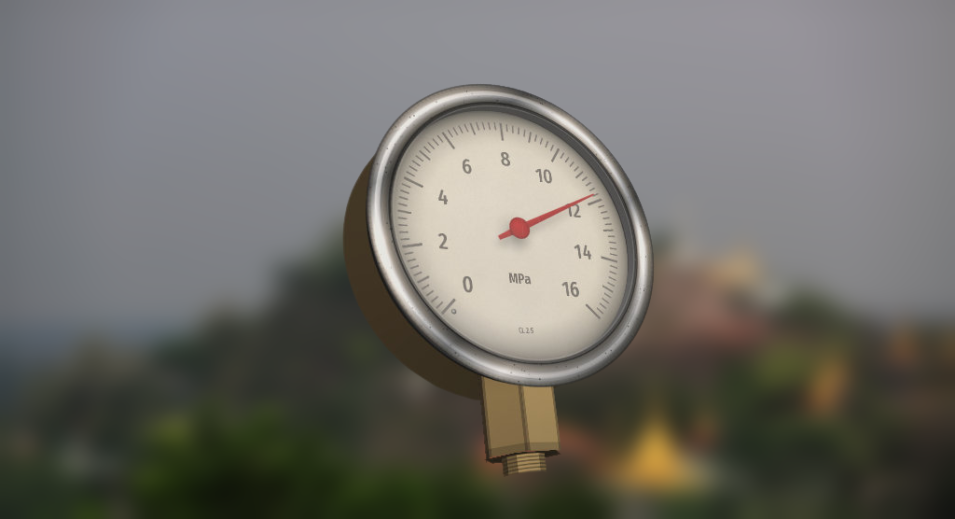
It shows 11.8 MPa
